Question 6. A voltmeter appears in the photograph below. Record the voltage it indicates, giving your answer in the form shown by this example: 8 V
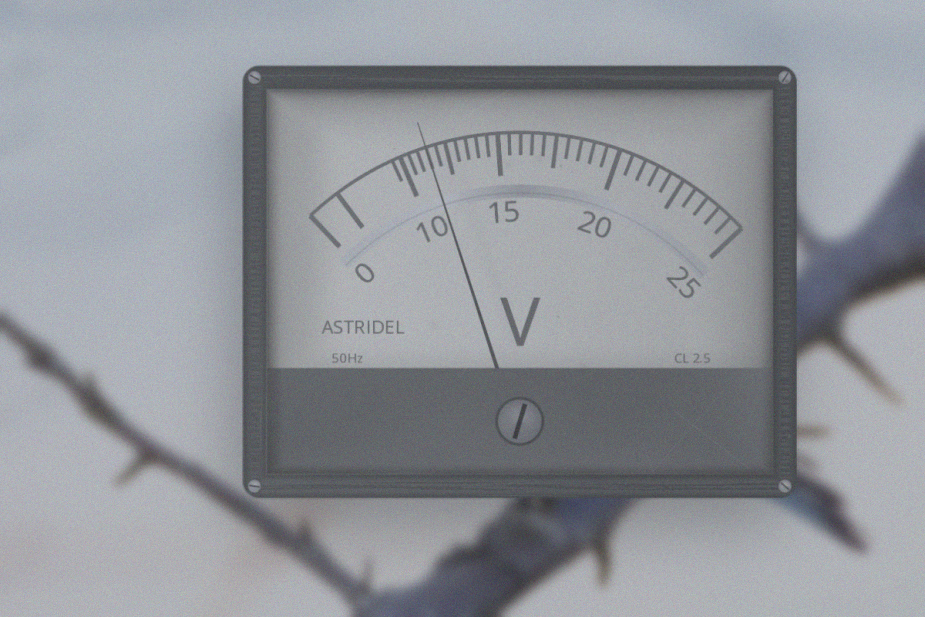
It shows 11.5 V
